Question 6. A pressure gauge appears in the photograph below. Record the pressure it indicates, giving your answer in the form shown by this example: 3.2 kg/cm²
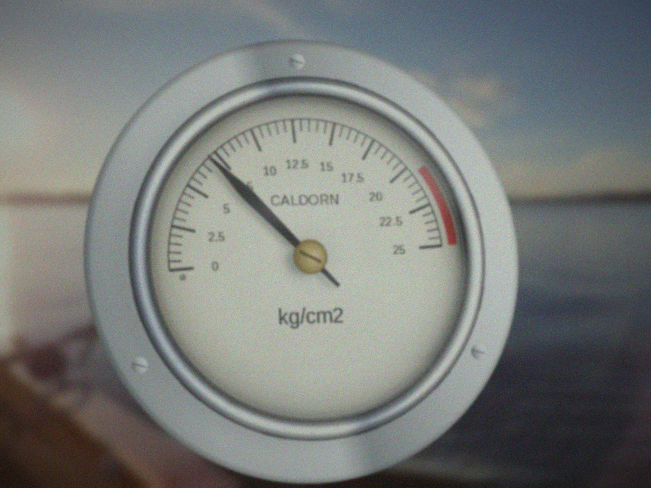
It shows 7 kg/cm²
